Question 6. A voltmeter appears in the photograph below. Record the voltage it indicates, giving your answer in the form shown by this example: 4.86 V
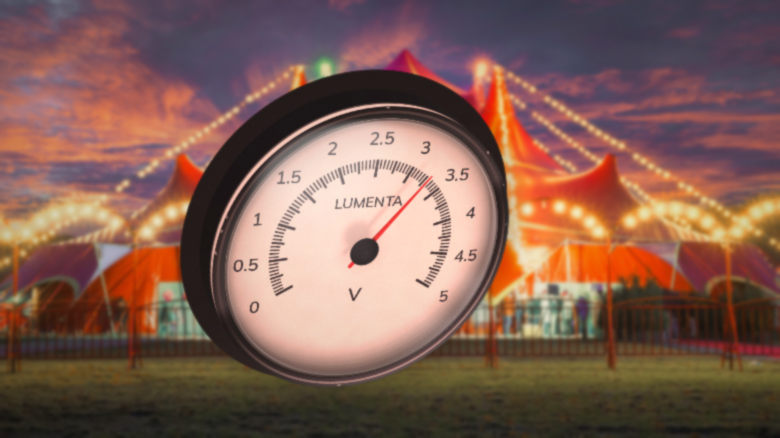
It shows 3.25 V
